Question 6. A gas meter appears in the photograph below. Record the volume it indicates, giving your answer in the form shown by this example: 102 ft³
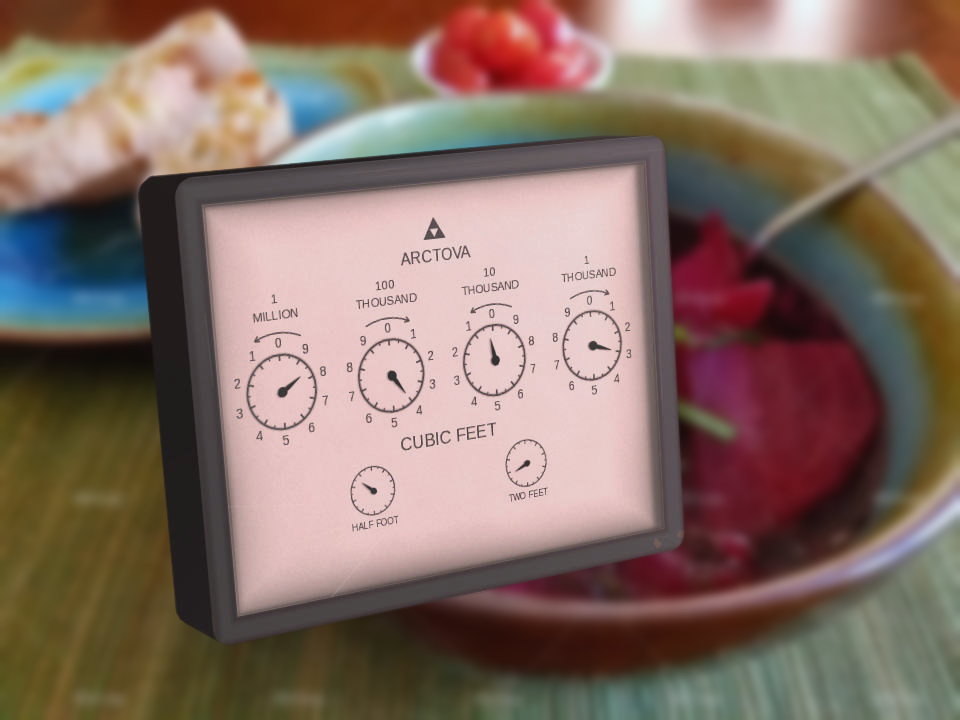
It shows 840300 ft³
